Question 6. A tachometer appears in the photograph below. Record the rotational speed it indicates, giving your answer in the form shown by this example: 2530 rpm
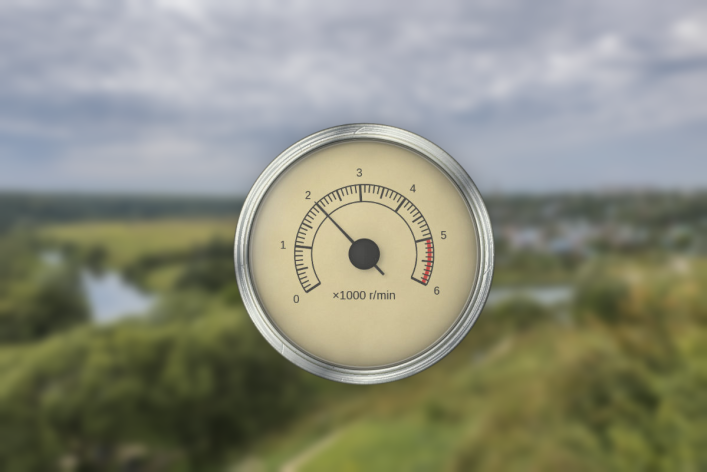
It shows 2000 rpm
